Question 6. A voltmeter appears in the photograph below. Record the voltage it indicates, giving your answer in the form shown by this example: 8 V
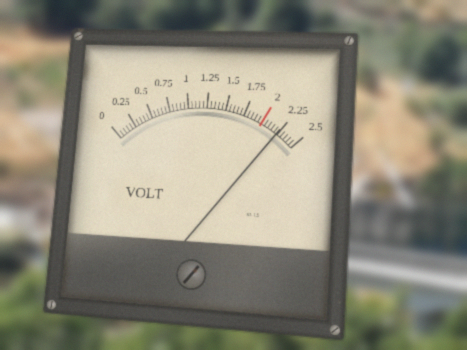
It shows 2.25 V
